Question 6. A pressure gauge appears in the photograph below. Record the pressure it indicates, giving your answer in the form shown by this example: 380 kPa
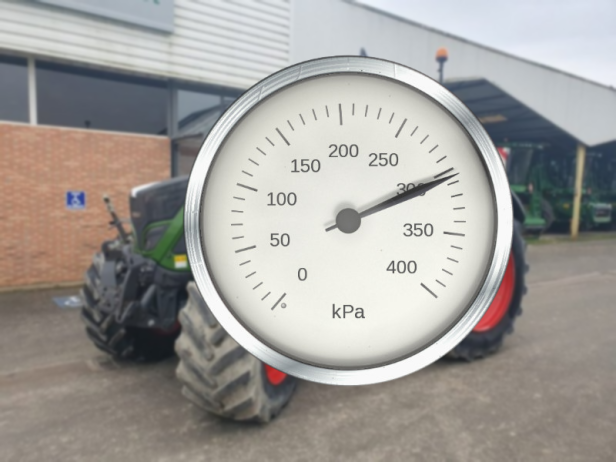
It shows 305 kPa
